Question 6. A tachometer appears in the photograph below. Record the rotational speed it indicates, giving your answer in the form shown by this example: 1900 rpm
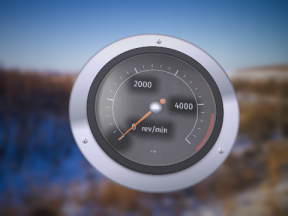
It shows 0 rpm
